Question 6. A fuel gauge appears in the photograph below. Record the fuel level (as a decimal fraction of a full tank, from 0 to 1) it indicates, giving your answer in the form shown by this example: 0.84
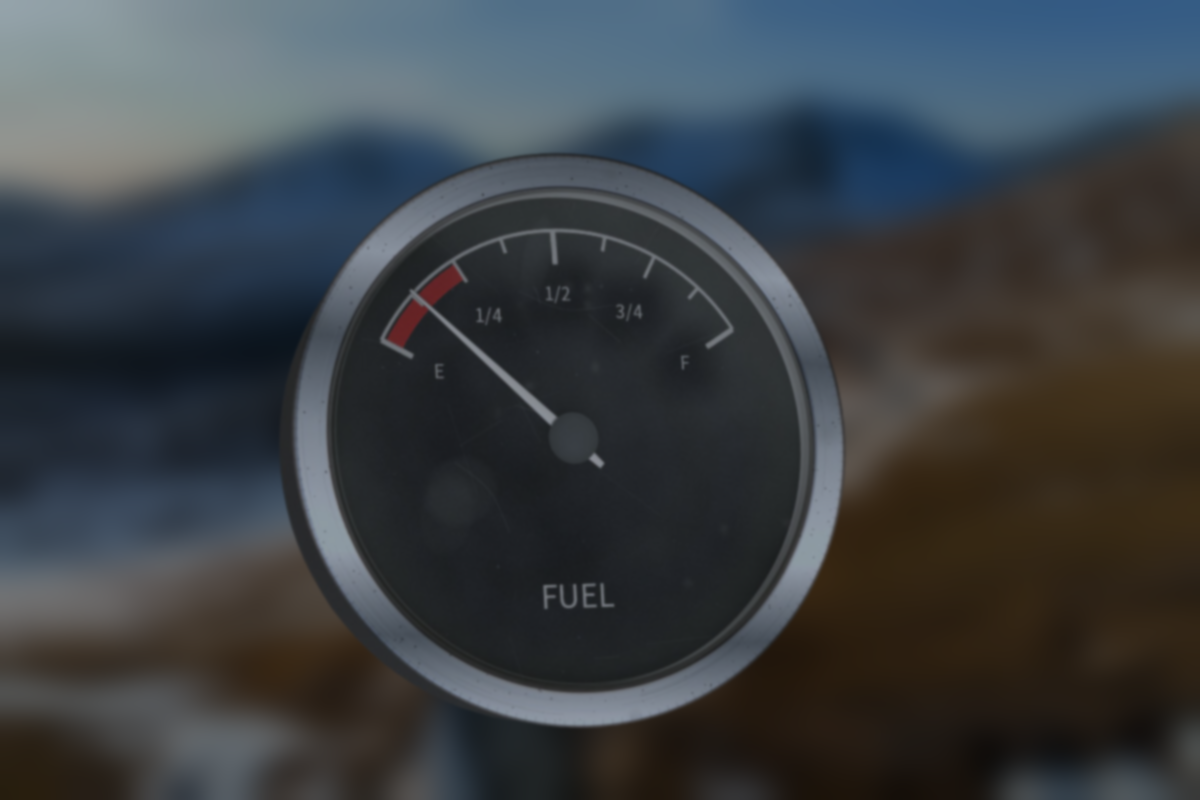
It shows 0.125
